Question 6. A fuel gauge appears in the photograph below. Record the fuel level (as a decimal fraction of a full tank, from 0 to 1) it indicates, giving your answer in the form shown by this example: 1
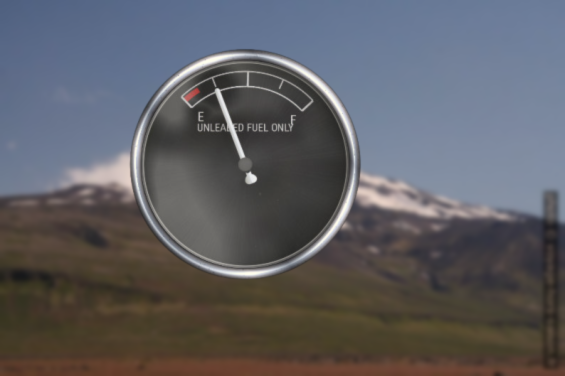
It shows 0.25
